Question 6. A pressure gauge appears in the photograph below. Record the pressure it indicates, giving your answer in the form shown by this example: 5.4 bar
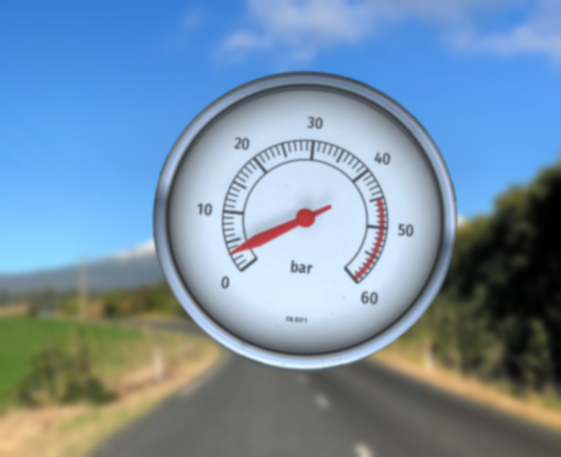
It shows 3 bar
